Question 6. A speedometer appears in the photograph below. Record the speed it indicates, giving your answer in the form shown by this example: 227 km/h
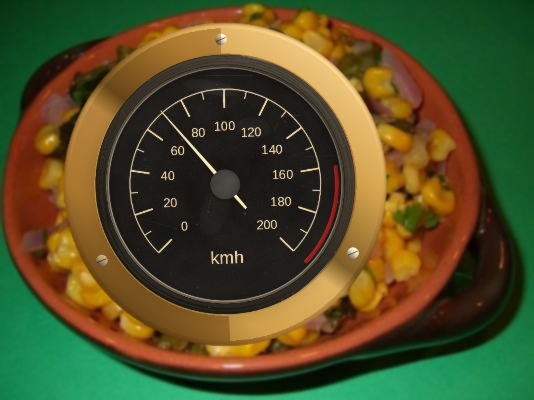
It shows 70 km/h
